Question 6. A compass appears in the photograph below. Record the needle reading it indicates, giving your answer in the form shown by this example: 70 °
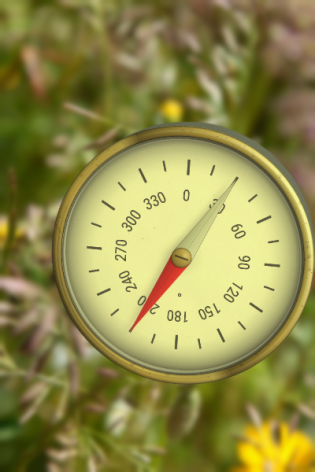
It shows 210 °
